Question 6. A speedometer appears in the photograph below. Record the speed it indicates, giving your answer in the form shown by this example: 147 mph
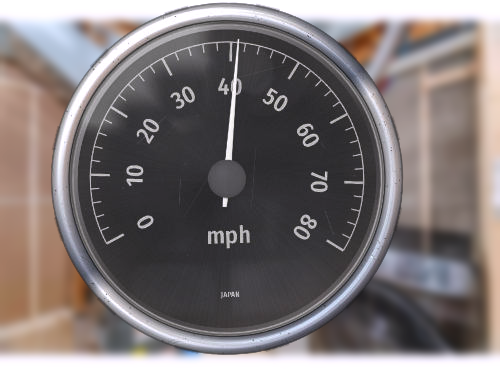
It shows 41 mph
